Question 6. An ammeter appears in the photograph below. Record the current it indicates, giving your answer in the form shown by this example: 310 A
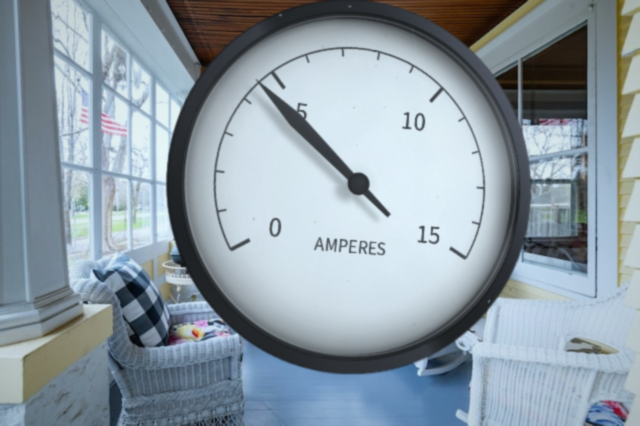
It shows 4.5 A
